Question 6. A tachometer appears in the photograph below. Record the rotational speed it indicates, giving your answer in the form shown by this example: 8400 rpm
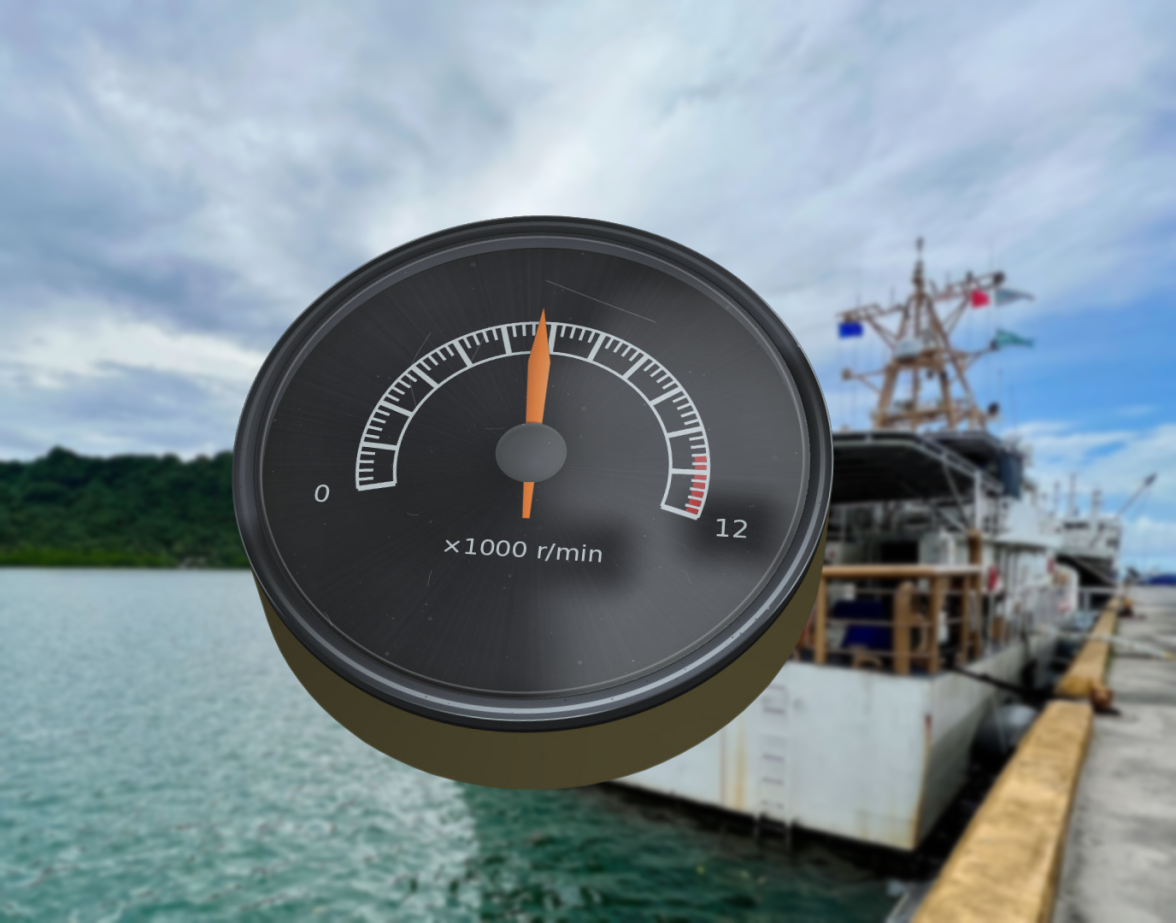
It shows 5800 rpm
